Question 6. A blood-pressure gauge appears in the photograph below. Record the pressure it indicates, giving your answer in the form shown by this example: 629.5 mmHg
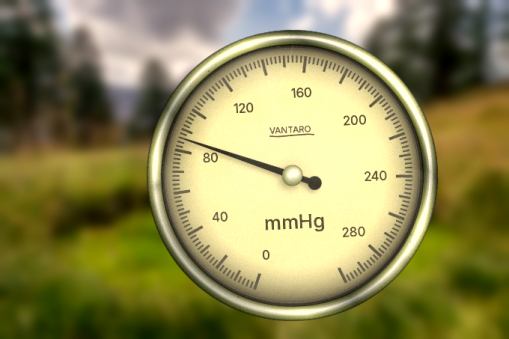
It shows 86 mmHg
